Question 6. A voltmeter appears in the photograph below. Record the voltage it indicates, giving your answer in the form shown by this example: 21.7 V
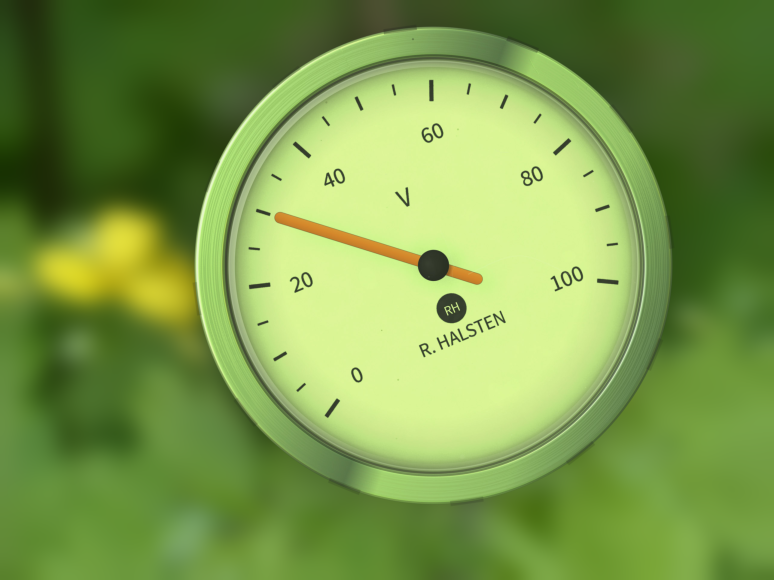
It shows 30 V
